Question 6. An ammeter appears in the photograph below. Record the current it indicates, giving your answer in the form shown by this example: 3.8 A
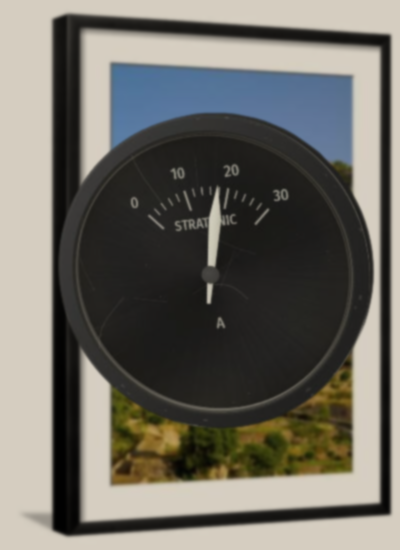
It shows 18 A
